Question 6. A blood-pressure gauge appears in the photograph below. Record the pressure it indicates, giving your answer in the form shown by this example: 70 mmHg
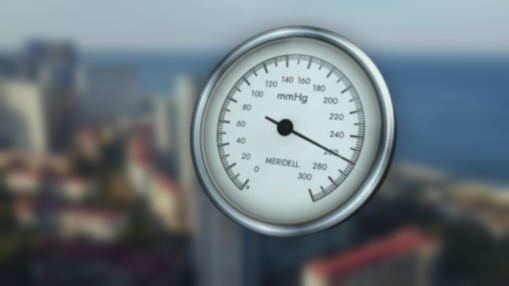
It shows 260 mmHg
